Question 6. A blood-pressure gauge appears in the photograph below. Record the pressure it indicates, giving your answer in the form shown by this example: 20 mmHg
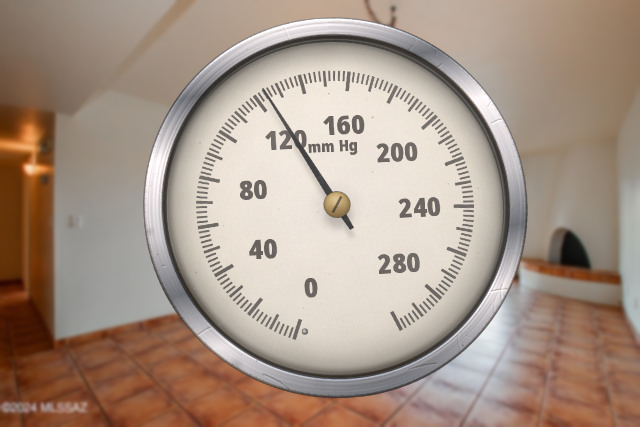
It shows 124 mmHg
